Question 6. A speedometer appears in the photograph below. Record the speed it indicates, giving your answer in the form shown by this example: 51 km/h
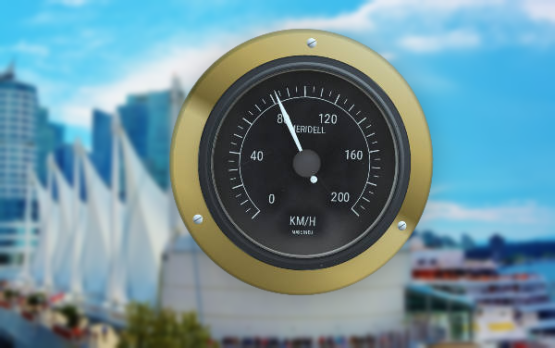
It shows 82.5 km/h
